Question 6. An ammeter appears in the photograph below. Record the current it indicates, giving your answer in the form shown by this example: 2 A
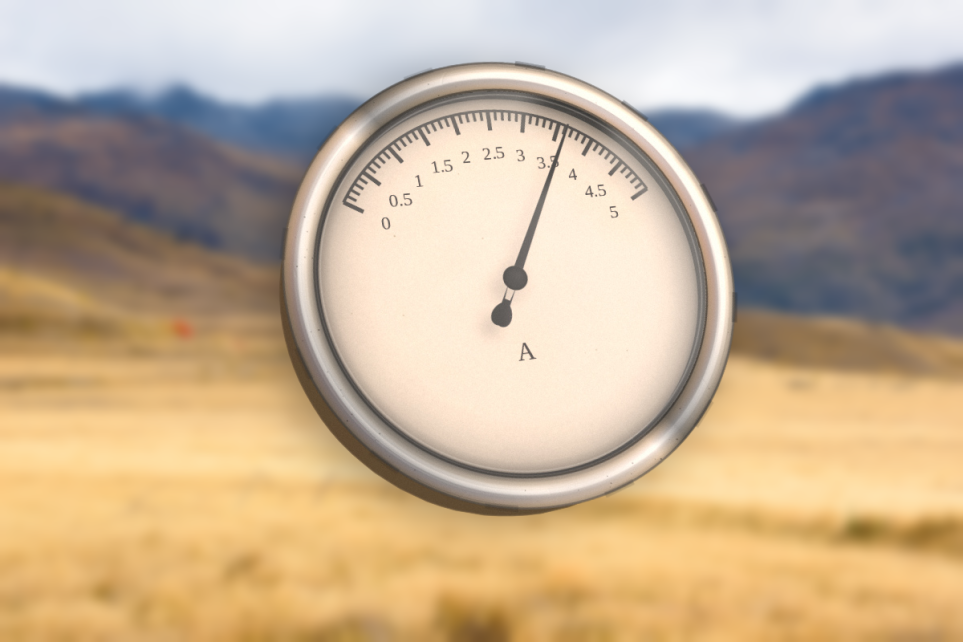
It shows 3.6 A
